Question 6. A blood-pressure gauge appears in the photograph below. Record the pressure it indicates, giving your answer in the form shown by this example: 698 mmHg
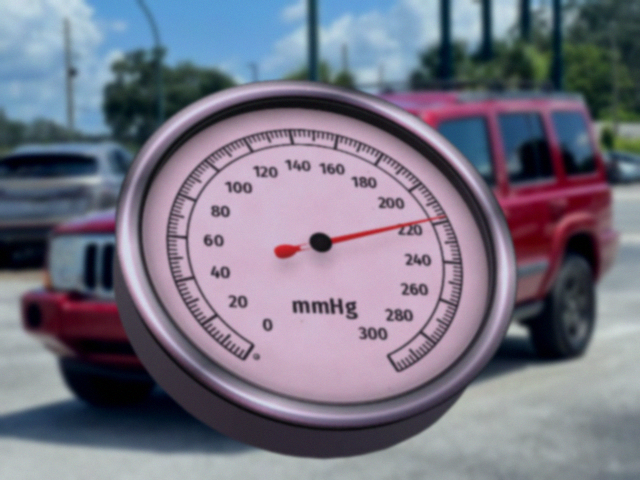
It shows 220 mmHg
